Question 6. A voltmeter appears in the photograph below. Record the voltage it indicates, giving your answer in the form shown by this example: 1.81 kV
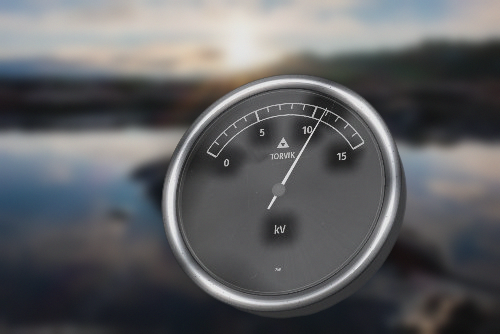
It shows 11 kV
